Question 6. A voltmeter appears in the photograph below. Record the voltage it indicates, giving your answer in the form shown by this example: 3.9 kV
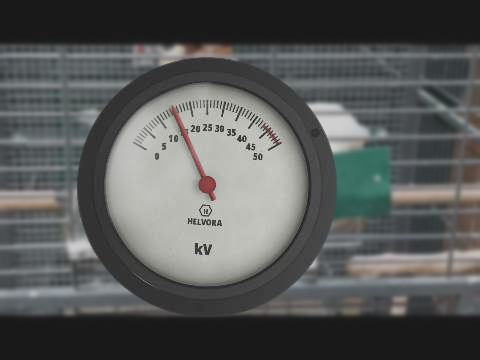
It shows 15 kV
